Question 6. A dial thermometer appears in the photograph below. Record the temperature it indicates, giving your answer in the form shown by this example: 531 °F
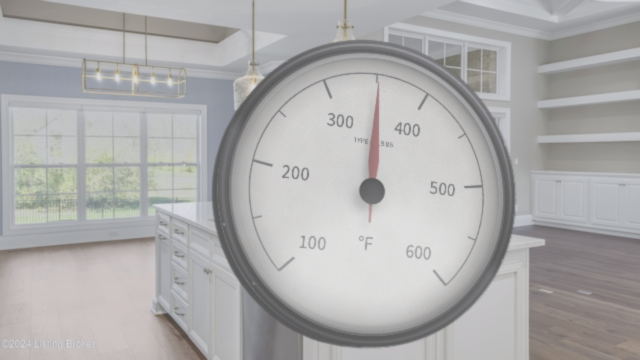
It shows 350 °F
